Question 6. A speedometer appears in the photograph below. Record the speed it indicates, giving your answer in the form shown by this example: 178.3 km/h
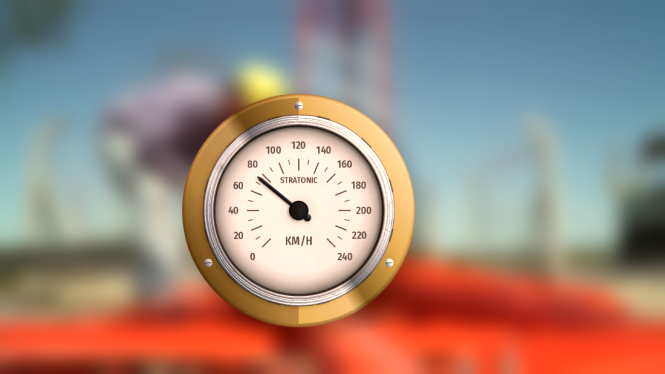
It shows 75 km/h
